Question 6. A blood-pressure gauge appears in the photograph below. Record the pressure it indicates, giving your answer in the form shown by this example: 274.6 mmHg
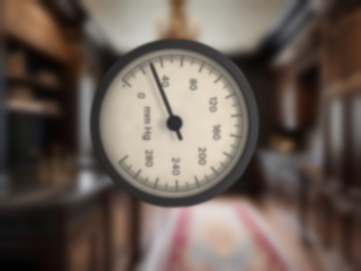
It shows 30 mmHg
